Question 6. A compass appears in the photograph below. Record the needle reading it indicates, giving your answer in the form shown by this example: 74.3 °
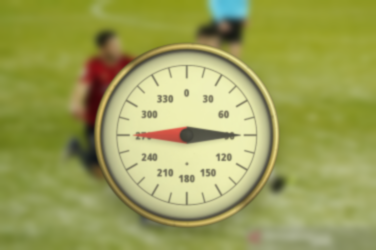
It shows 270 °
